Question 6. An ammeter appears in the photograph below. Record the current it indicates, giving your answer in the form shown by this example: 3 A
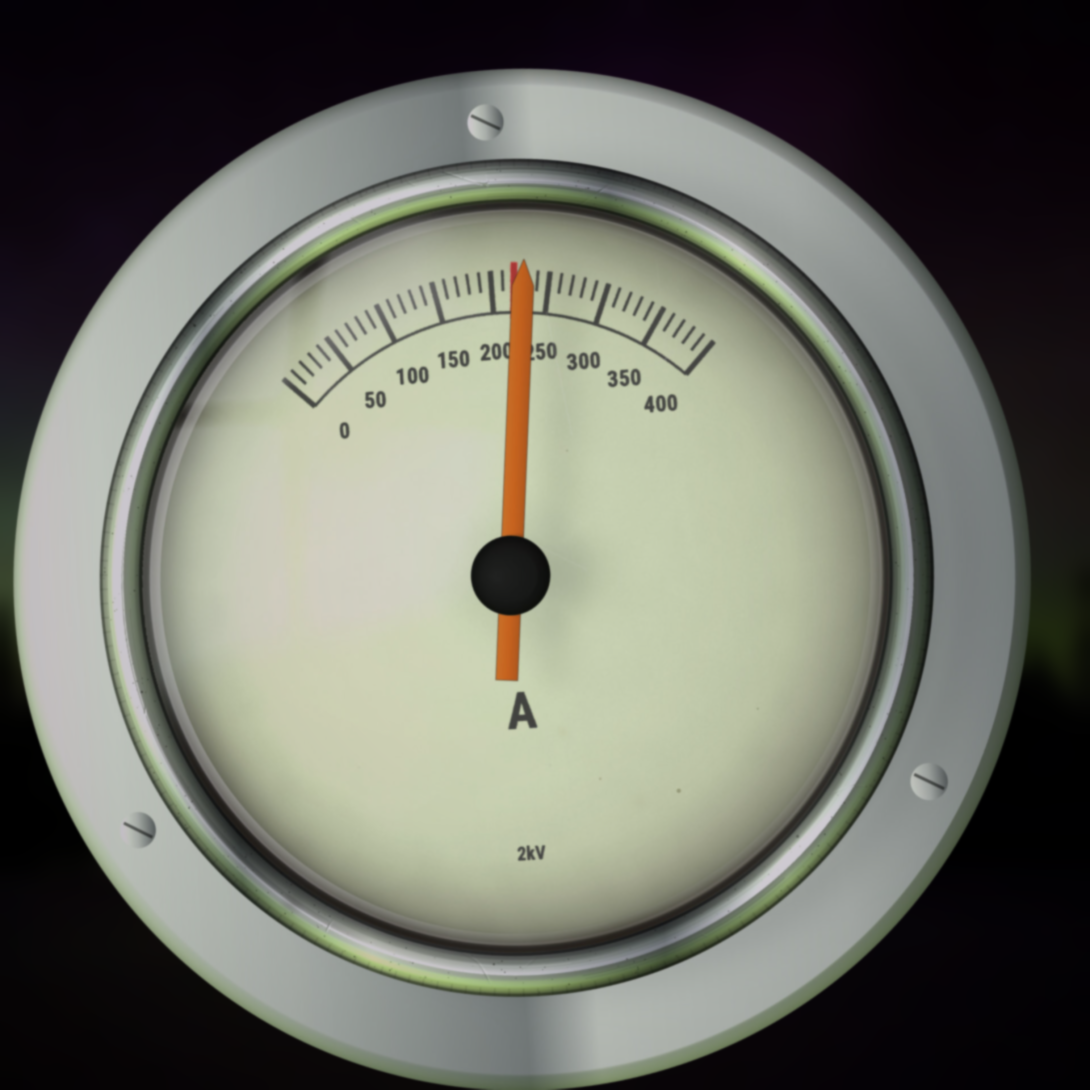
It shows 230 A
